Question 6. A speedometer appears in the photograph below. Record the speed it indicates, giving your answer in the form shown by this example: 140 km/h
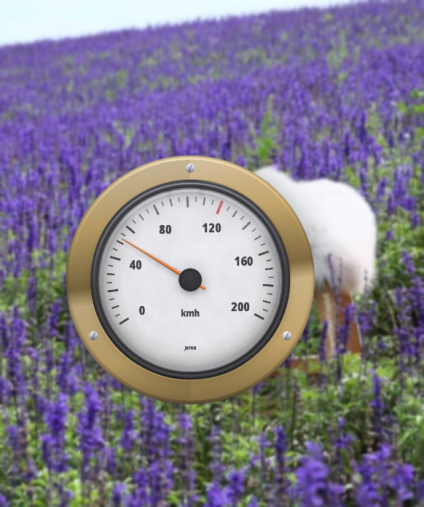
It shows 52.5 km/h
